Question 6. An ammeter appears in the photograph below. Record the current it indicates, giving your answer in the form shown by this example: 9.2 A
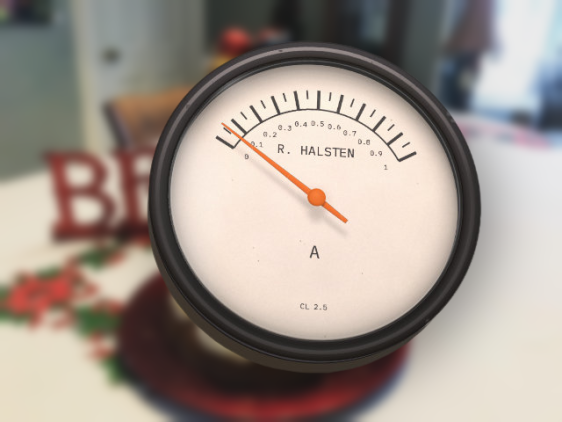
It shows 0.05 A
